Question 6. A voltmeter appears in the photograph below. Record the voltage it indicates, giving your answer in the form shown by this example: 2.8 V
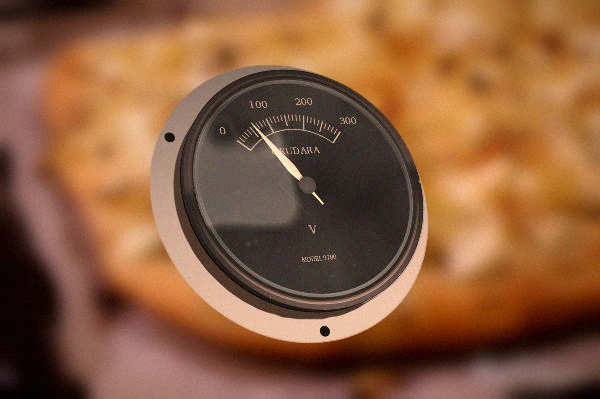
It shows 50 V
